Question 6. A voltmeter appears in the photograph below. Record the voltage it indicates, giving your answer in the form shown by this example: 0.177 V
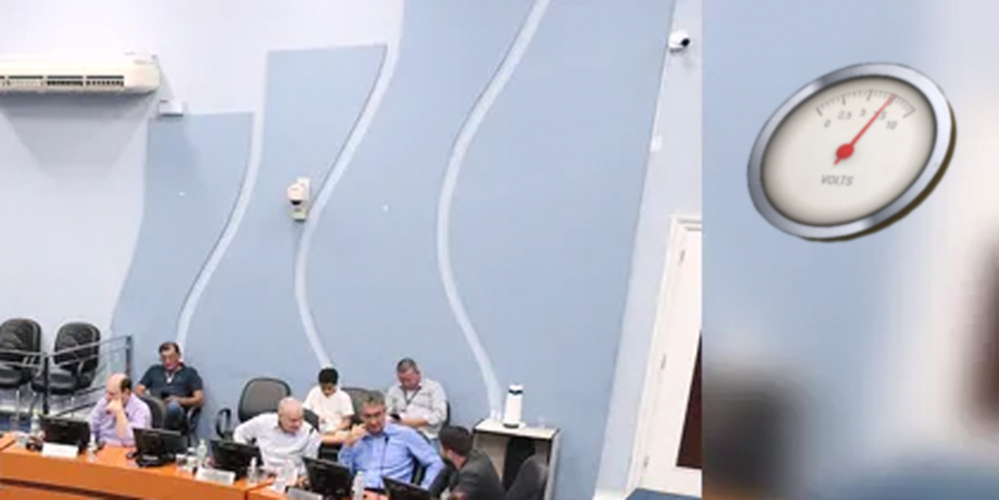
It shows 7.5 V
